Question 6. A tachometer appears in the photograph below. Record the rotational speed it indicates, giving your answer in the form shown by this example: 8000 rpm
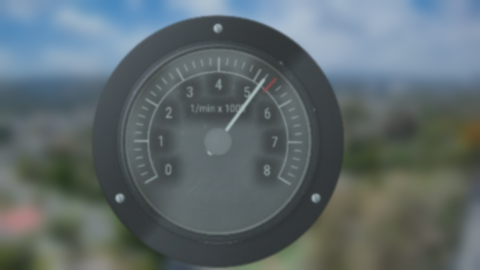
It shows 5200 rpm
